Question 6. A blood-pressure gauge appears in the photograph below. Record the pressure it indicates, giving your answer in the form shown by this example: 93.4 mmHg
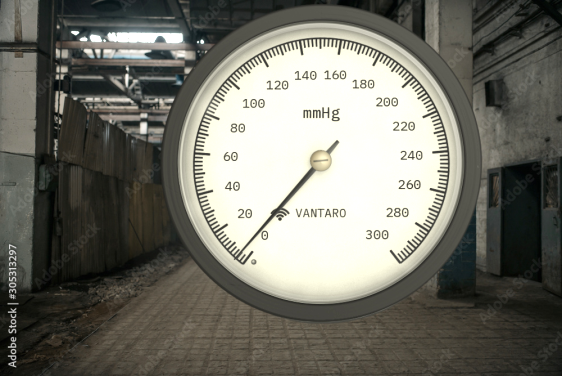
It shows 4 mmHg
